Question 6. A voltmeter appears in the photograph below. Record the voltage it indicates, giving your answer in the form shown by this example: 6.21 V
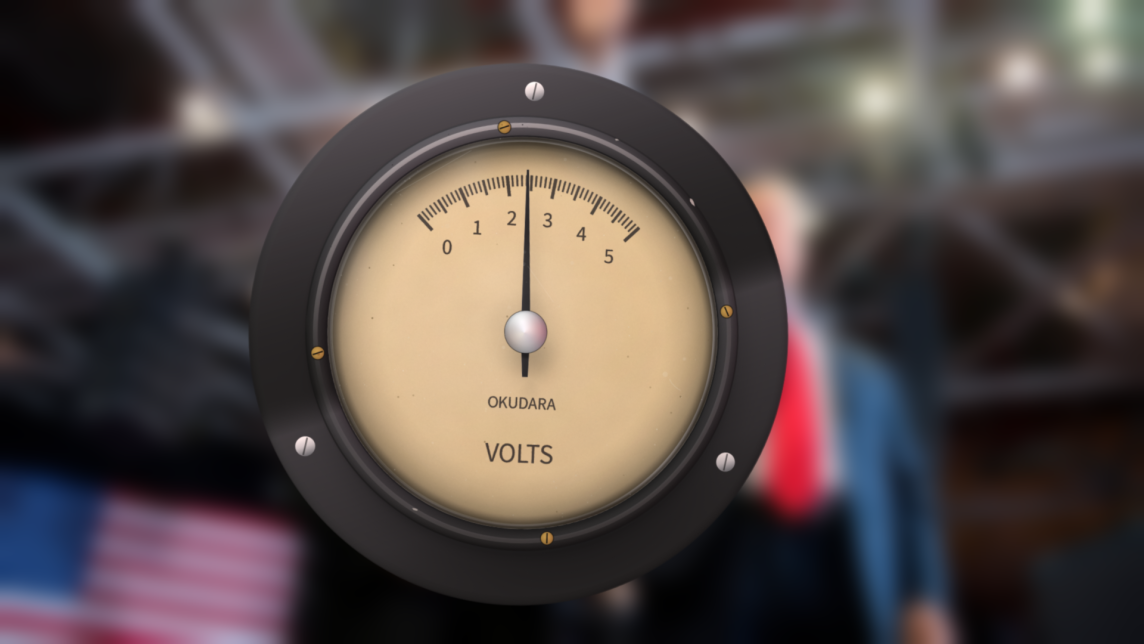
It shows 2.4 V
